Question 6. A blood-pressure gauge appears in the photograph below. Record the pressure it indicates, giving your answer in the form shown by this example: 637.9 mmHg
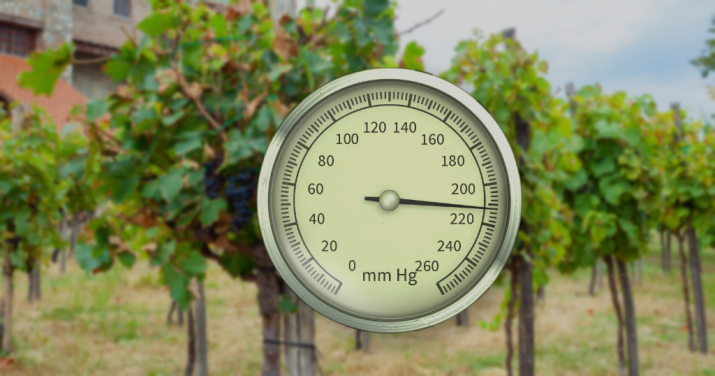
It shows 212 mmHg
